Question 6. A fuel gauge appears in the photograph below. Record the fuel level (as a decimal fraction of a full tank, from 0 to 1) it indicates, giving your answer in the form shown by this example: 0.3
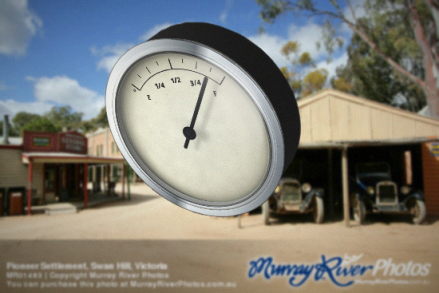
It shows 0.875
